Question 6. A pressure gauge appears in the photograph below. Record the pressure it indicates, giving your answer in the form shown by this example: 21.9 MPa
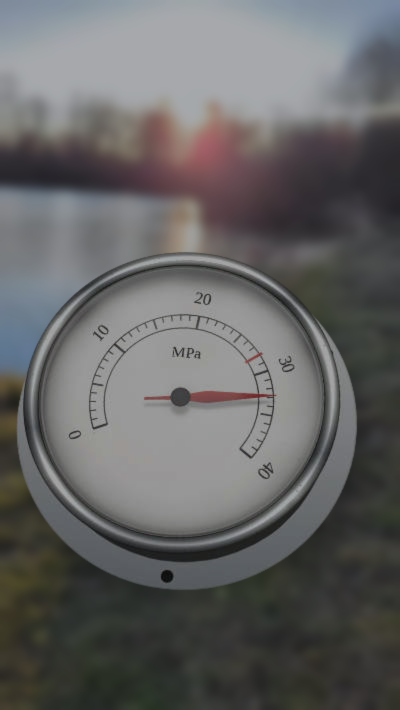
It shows 33 MPa
